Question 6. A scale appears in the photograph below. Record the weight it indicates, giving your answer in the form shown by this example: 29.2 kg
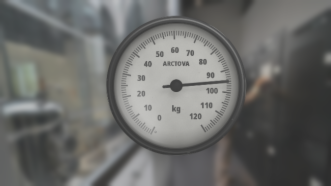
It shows 95 kg
